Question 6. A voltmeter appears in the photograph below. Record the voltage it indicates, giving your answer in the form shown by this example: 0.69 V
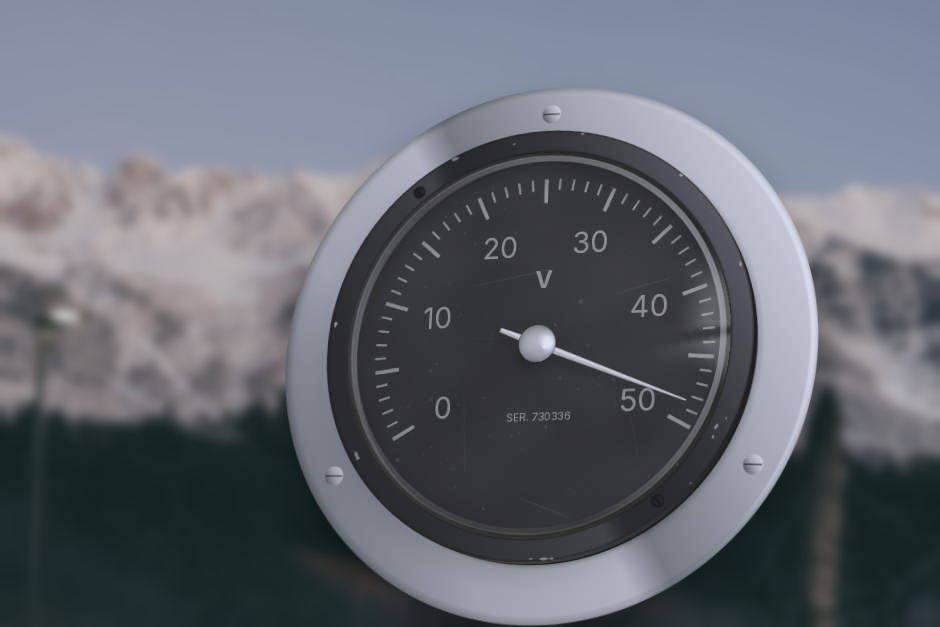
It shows 48.5 V
